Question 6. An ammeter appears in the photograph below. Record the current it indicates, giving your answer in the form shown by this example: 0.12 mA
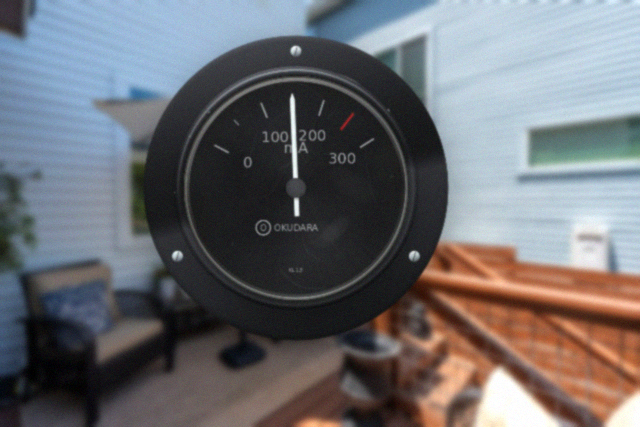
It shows 150 mA
